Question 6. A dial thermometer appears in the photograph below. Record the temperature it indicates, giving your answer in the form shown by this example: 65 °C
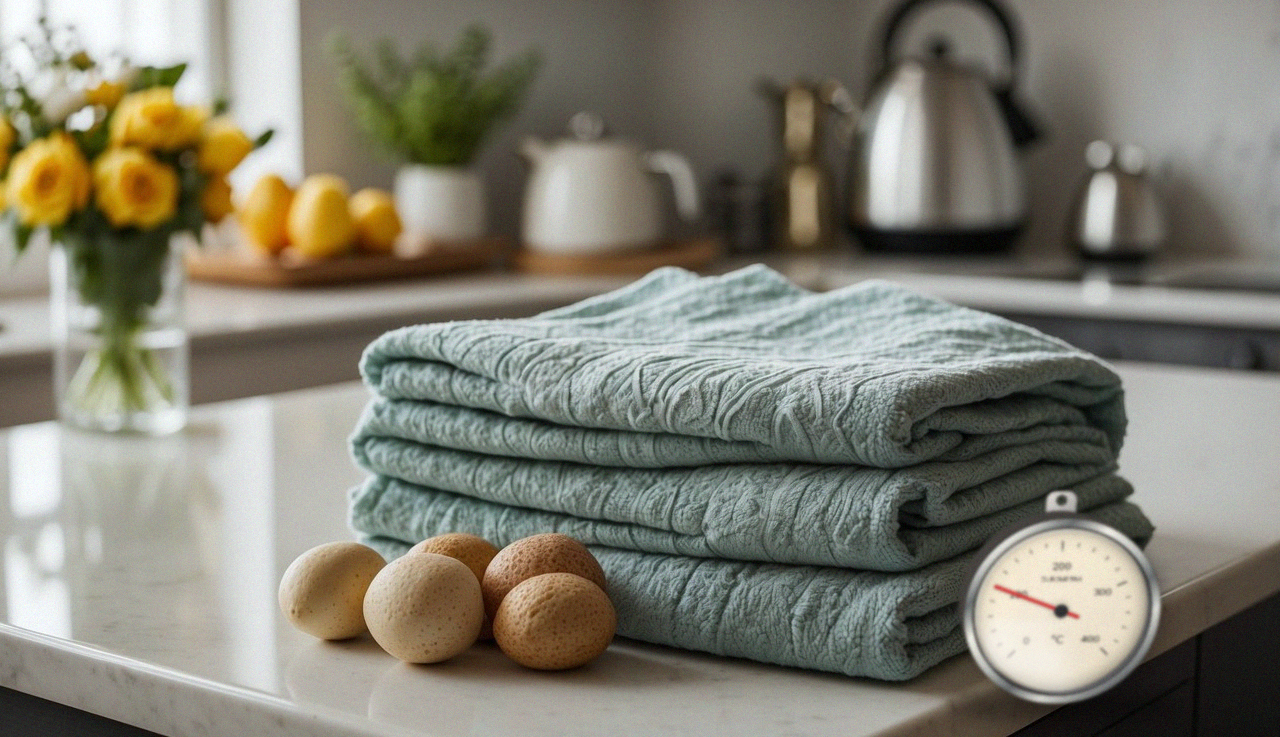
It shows 100 °C
